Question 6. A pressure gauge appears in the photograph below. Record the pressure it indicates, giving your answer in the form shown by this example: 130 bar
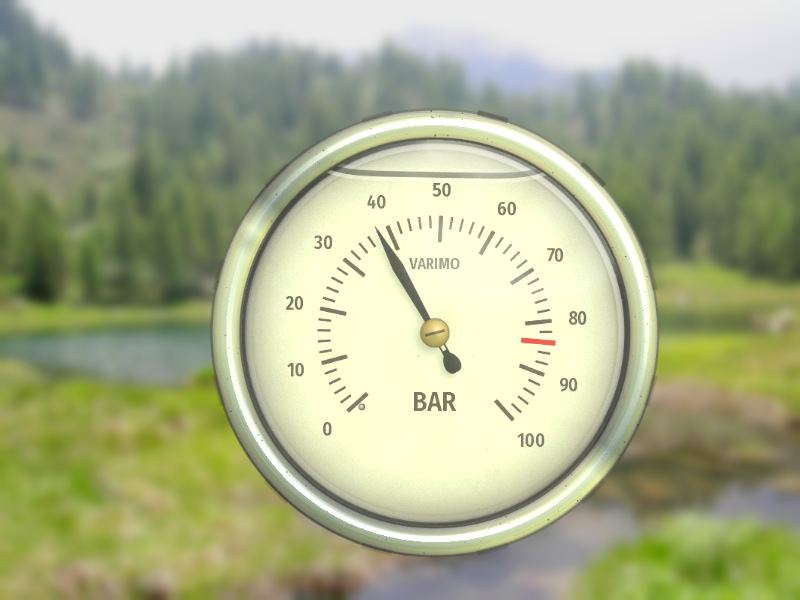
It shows 38 bar
